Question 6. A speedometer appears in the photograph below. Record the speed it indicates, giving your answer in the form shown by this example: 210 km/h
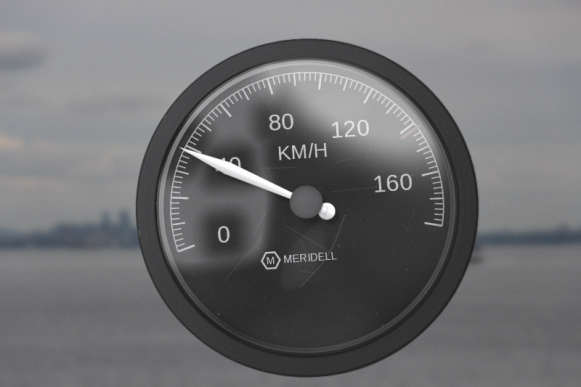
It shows 38 km/h
